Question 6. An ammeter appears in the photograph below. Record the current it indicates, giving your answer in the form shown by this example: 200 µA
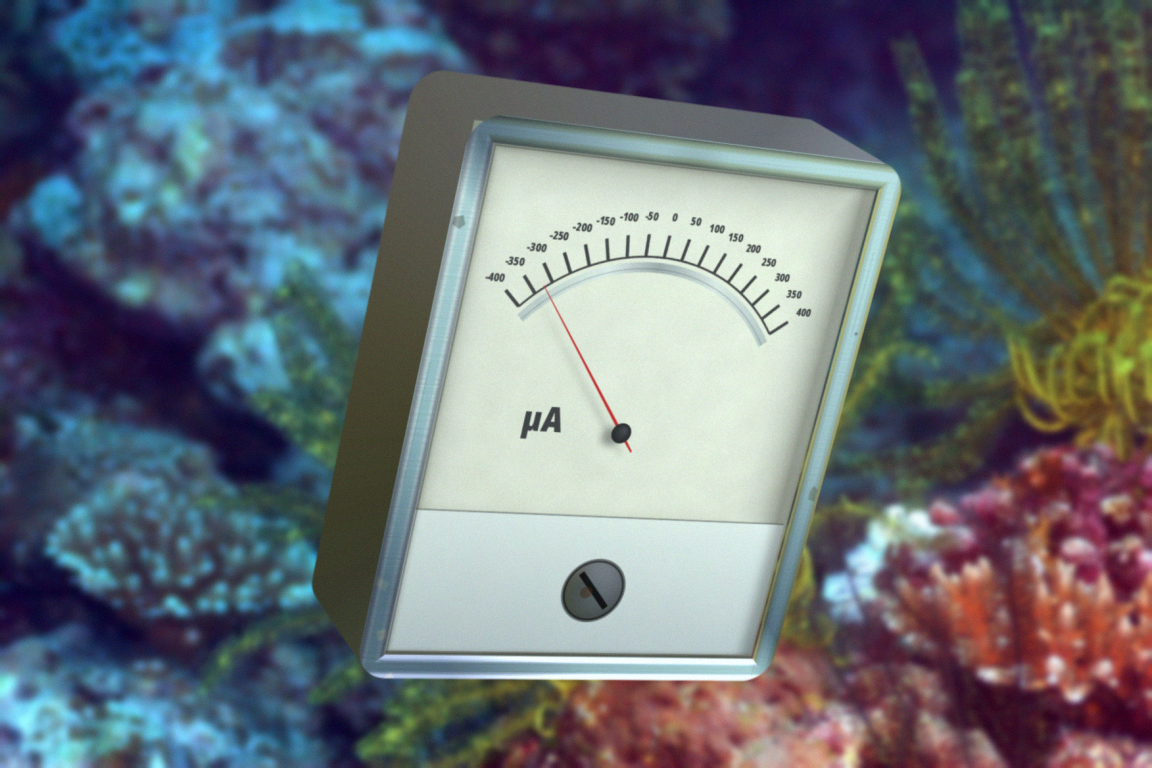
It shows -325 µA
